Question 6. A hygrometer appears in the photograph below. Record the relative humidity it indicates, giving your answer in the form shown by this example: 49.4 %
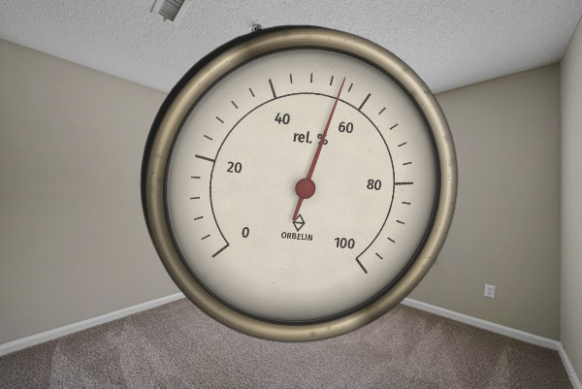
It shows 54 %
